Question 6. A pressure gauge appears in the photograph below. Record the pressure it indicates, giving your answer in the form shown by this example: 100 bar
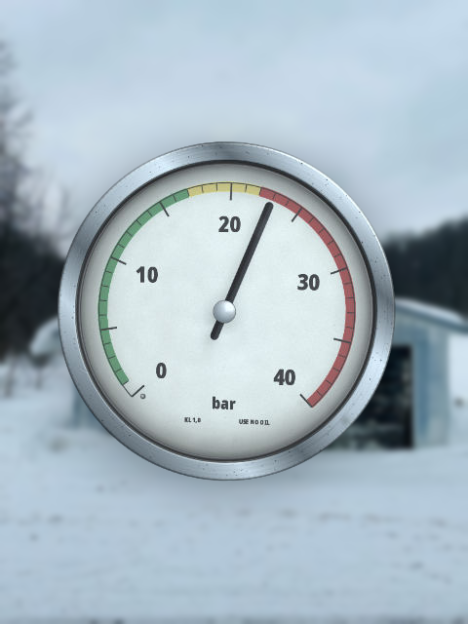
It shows 23 bar
